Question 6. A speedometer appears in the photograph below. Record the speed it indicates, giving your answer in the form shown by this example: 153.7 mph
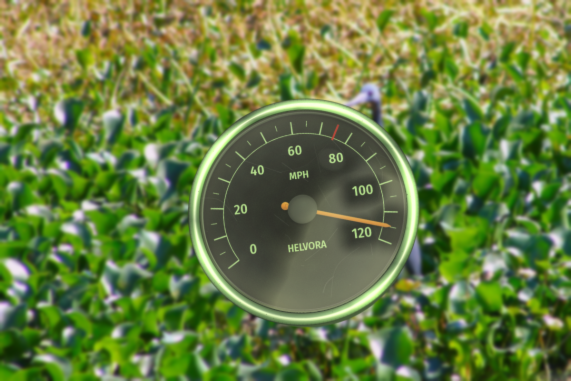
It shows 115 mph
